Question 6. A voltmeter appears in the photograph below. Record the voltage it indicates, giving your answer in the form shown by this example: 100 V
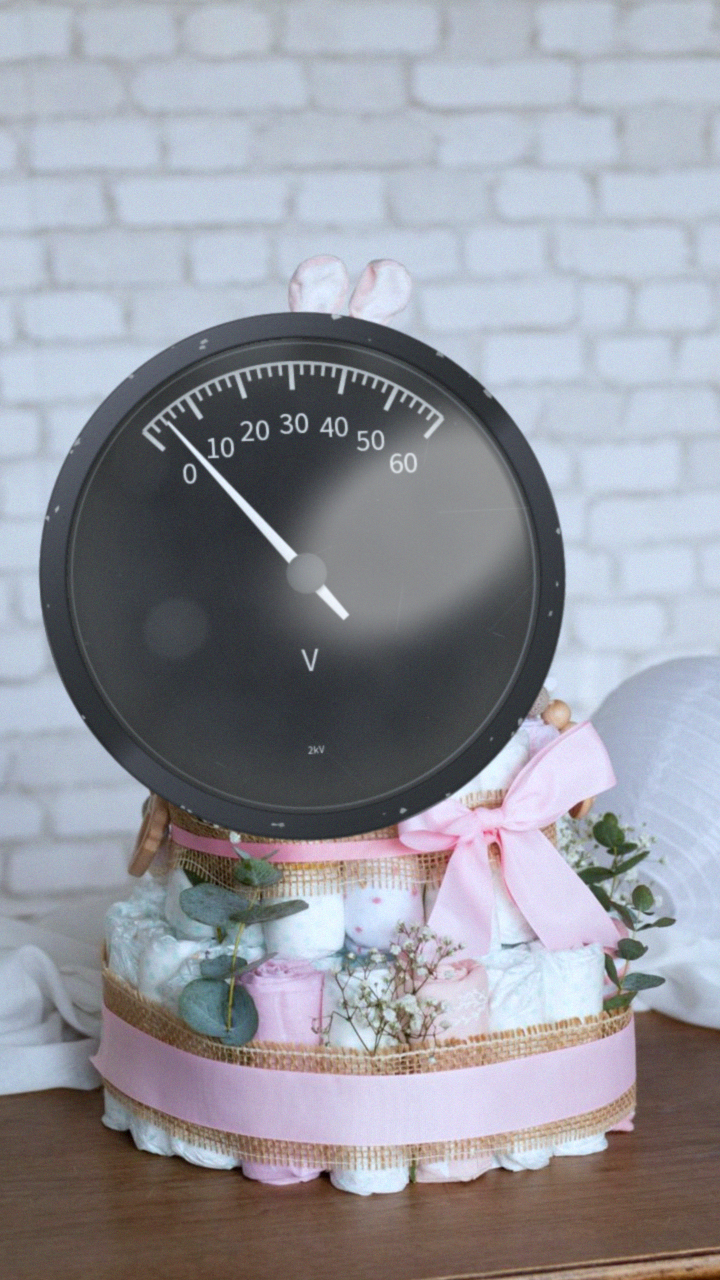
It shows 4 V
